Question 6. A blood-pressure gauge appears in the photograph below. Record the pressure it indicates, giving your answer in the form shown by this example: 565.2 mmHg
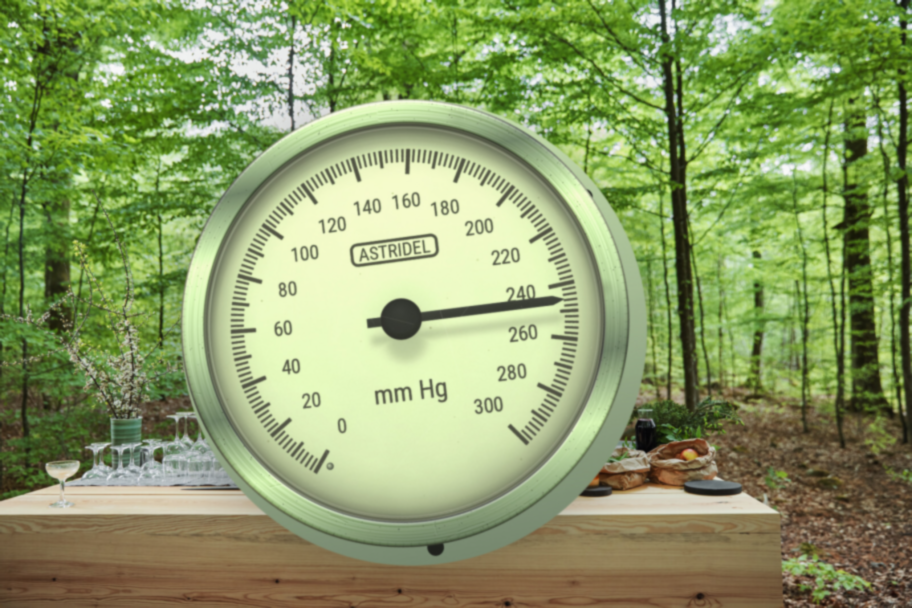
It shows 246 mmHg
